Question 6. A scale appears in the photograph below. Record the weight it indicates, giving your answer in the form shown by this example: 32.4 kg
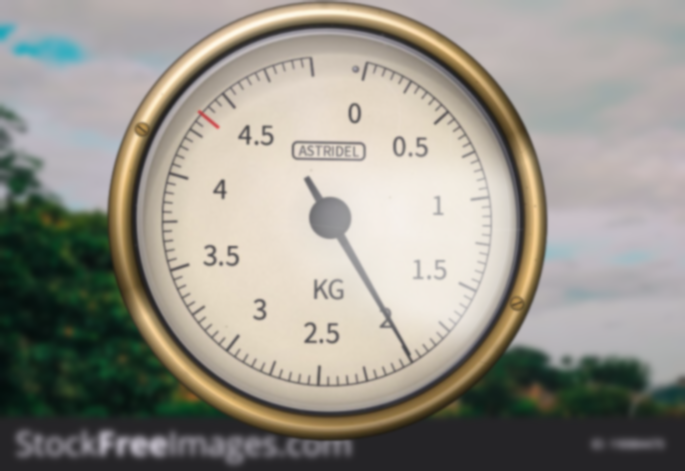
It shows 2 kg
